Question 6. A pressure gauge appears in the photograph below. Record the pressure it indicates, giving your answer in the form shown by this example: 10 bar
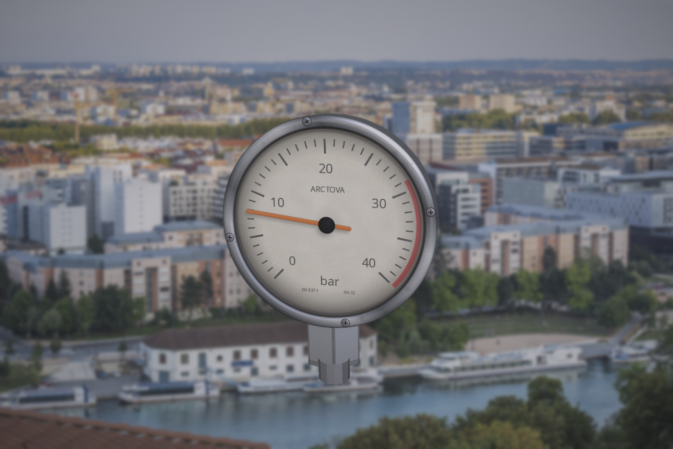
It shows 8 bar
